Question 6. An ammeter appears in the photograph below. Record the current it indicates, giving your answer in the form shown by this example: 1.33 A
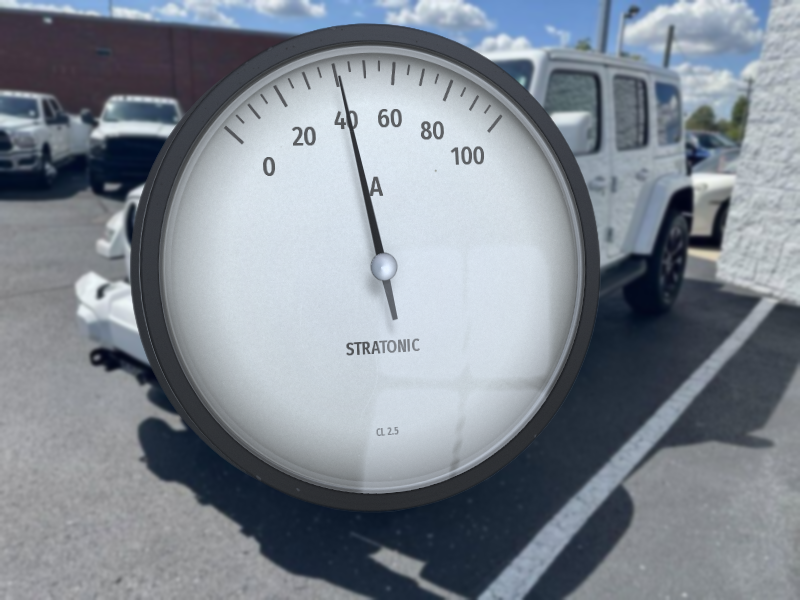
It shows 40 A
